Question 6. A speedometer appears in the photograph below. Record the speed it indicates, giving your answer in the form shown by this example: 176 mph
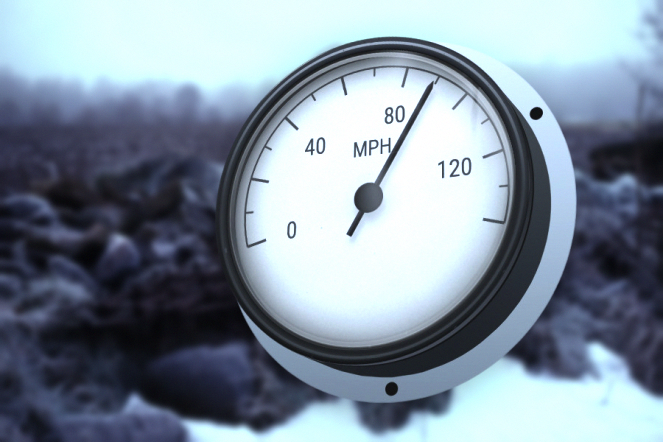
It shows 90 mph
